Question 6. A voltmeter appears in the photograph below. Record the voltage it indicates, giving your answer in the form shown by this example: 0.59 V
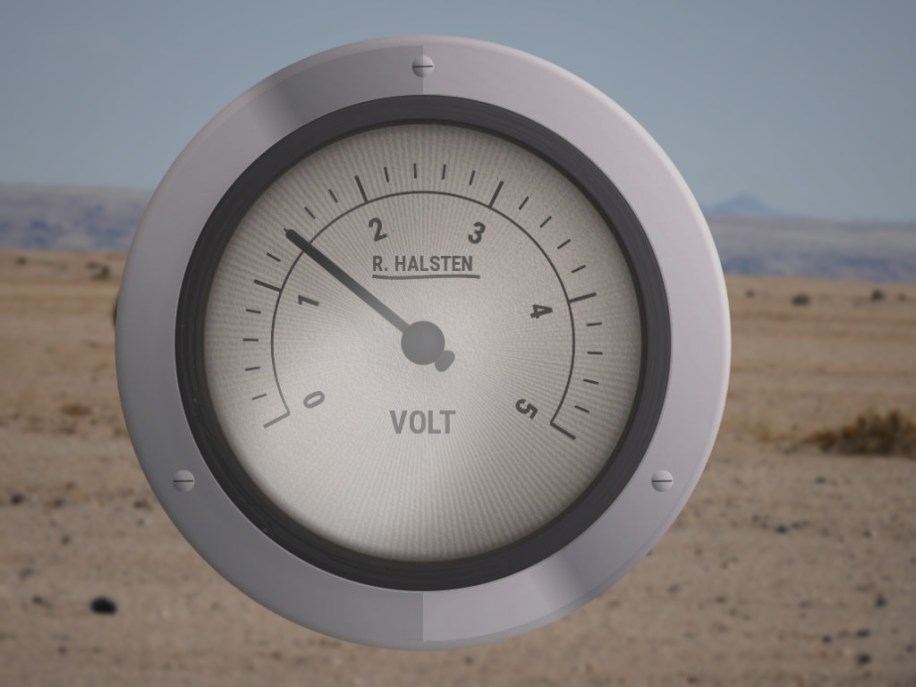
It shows 1.4 V
